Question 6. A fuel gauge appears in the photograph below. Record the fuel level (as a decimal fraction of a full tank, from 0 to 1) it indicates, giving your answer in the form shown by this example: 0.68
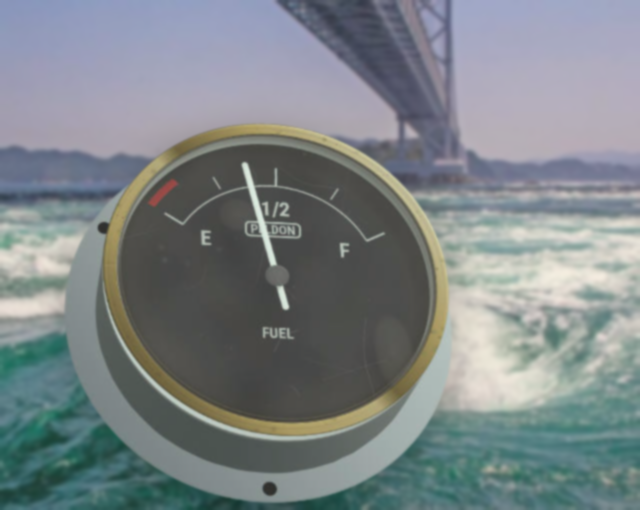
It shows 0.375
